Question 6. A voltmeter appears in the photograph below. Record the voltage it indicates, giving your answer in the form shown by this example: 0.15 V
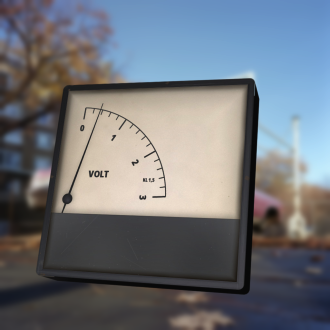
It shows 0.4 V
